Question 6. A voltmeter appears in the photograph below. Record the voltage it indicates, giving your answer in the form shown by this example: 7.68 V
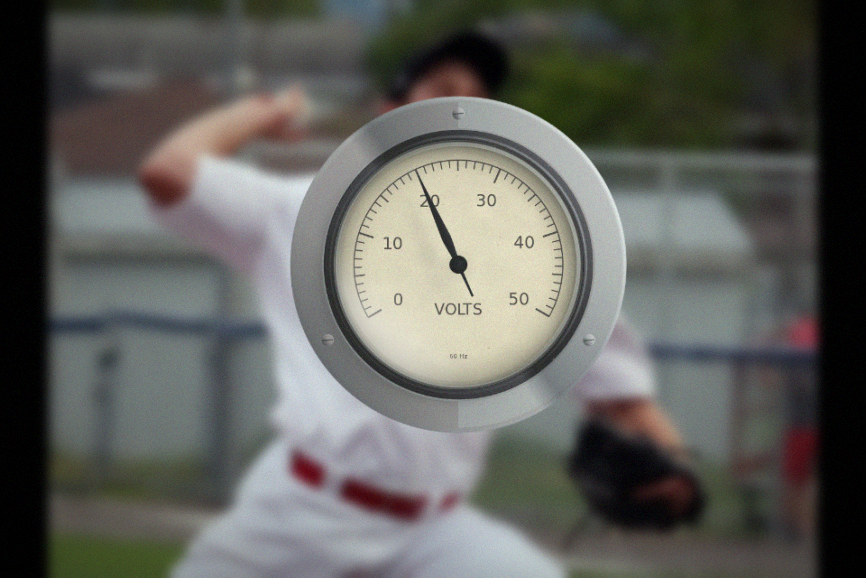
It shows 20 V
